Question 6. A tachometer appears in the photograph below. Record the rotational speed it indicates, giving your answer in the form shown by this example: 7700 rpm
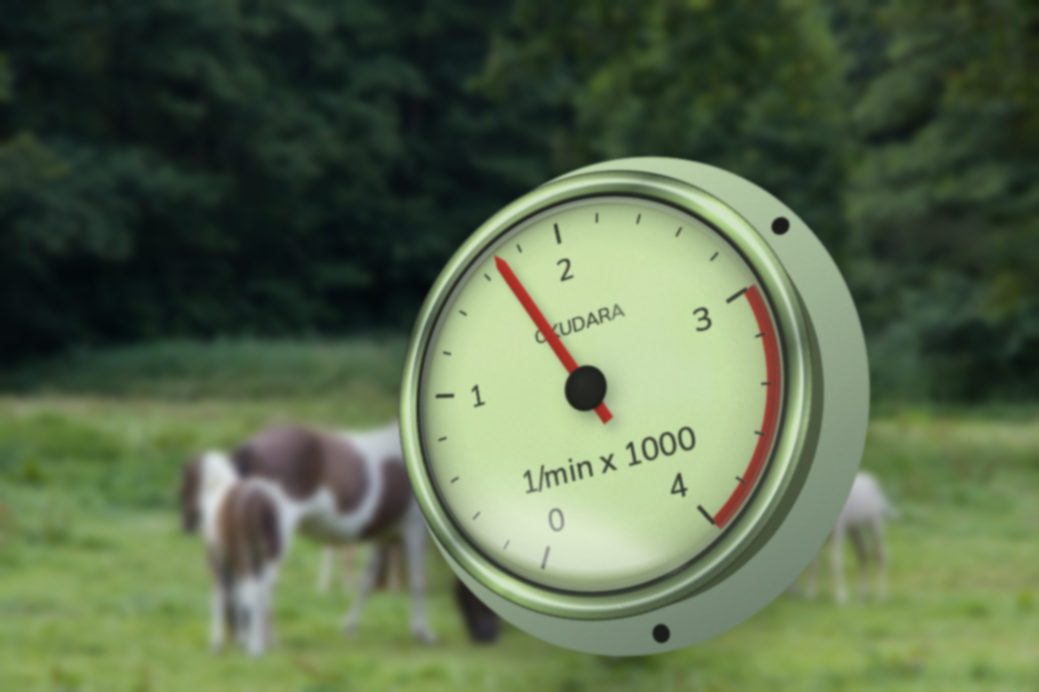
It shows 1700 rpm
